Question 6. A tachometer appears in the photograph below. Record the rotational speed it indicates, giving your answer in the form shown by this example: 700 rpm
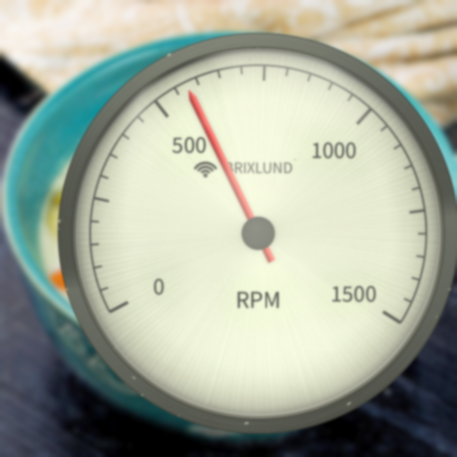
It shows 575 rpm
